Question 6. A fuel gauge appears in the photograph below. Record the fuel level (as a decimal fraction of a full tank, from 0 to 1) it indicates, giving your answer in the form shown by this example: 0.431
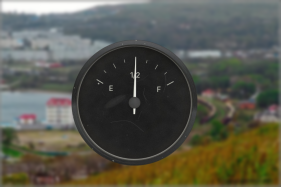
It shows 0.5
